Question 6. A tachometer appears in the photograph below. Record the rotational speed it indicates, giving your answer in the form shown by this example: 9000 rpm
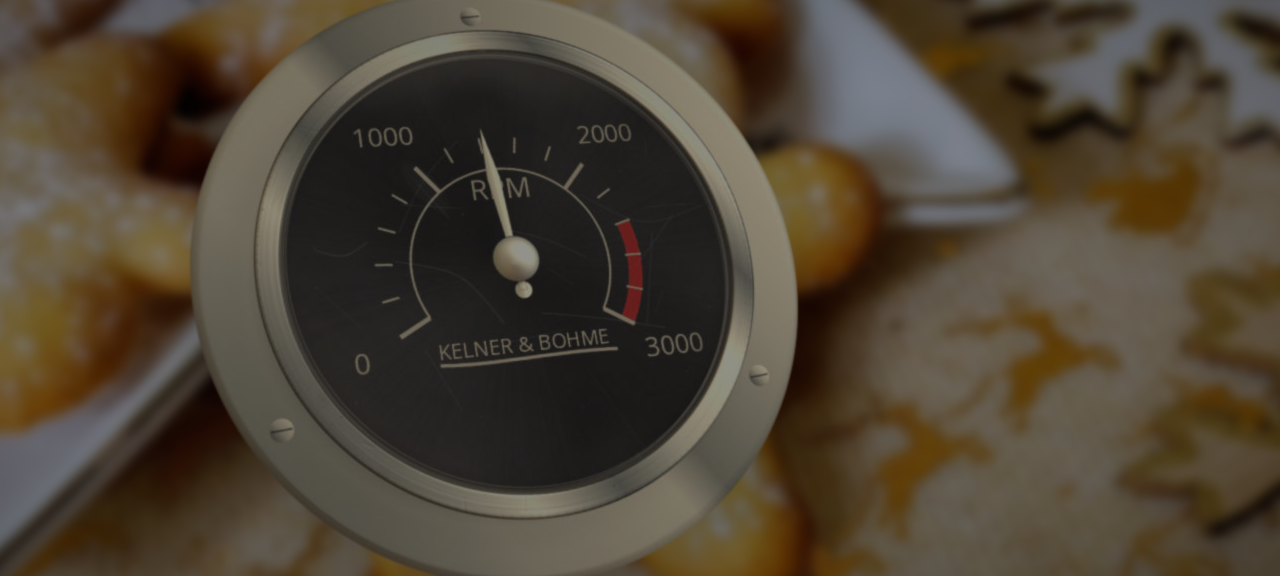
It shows 1400 rpm
